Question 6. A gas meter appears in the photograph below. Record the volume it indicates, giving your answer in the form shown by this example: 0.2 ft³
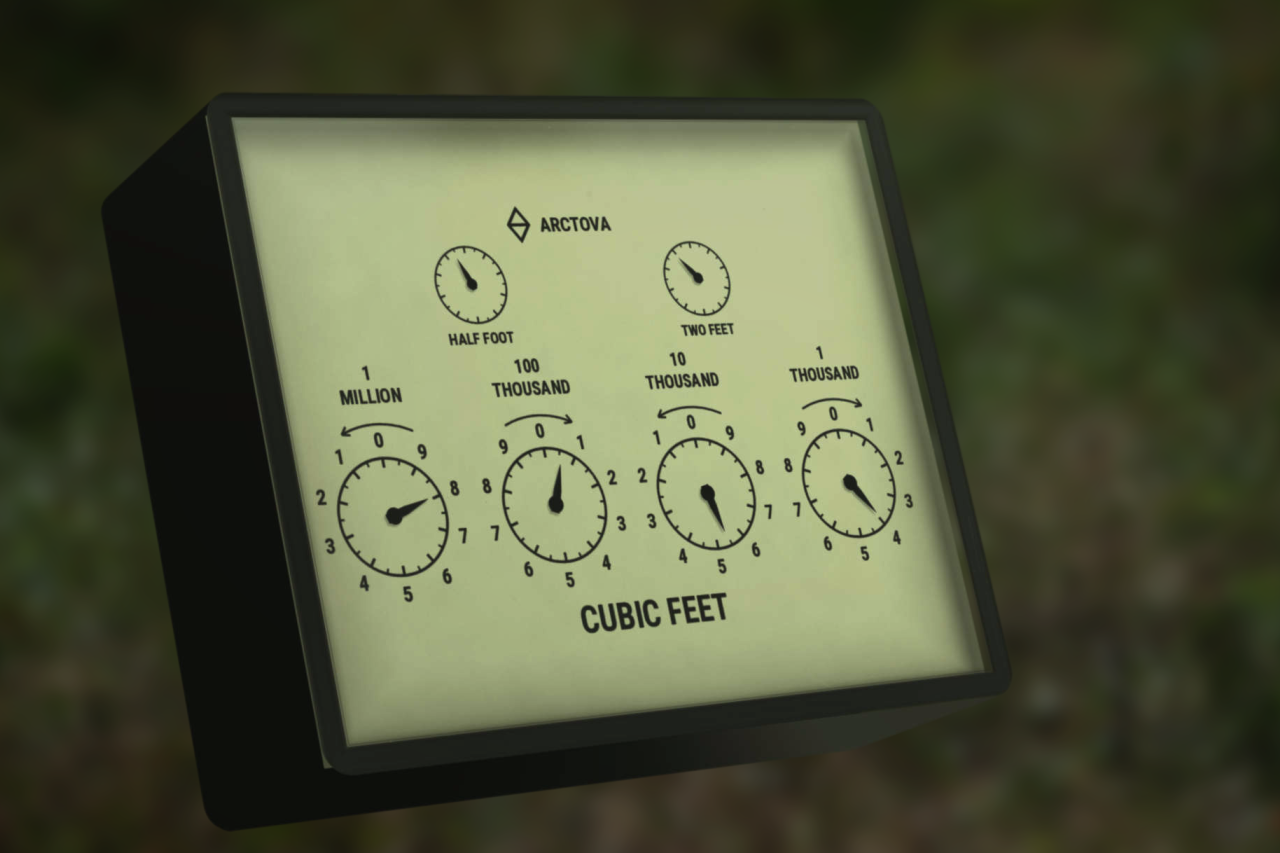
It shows 805400 ft³
